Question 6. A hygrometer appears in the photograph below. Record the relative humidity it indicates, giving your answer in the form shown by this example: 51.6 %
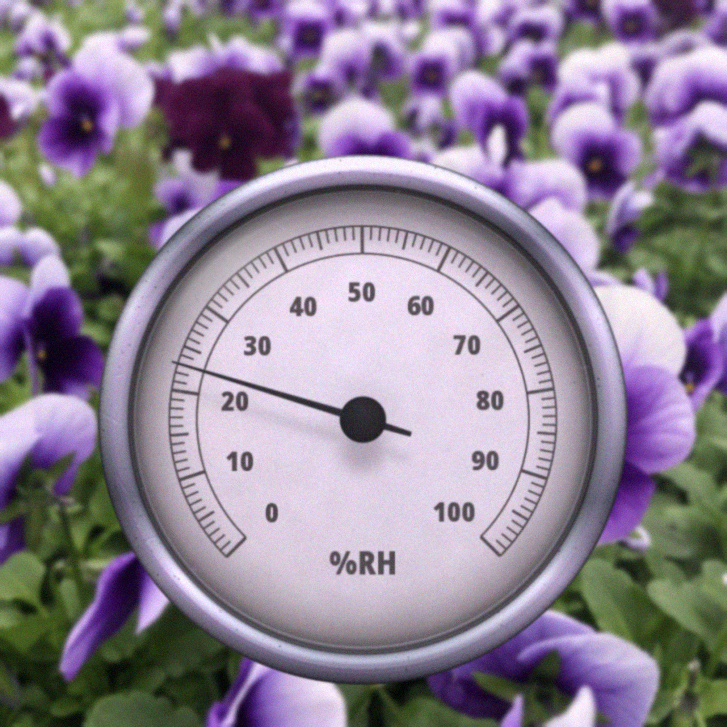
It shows 23 %
